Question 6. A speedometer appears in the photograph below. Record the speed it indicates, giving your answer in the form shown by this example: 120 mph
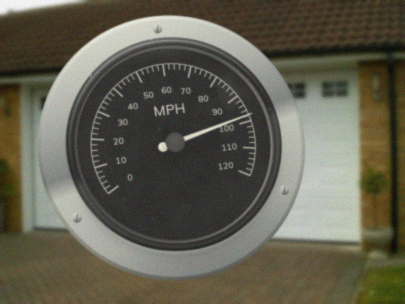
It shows 98 mph
